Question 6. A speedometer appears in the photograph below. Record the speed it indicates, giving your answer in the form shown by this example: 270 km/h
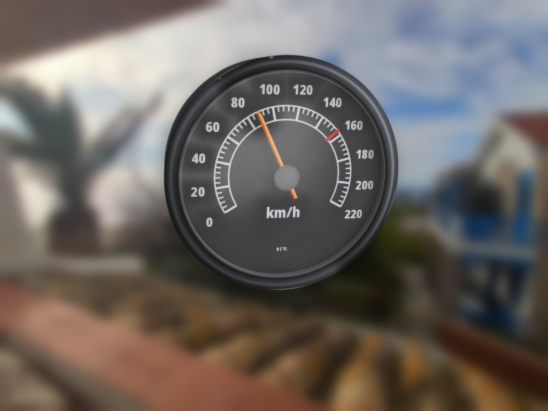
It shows 88 km/h
